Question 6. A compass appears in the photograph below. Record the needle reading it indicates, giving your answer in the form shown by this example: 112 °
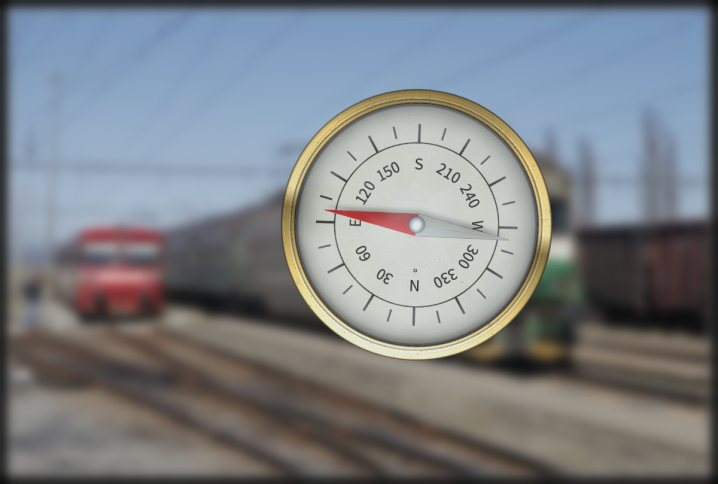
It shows 97.5 °
